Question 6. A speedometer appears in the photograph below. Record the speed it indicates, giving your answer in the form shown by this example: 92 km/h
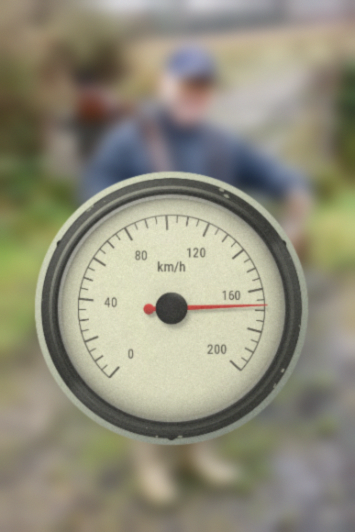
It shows 167.5 km/h
